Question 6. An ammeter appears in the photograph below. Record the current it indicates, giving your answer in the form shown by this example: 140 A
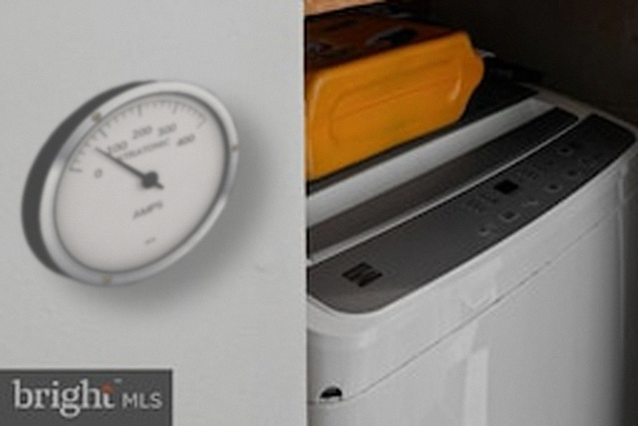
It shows 60 A
